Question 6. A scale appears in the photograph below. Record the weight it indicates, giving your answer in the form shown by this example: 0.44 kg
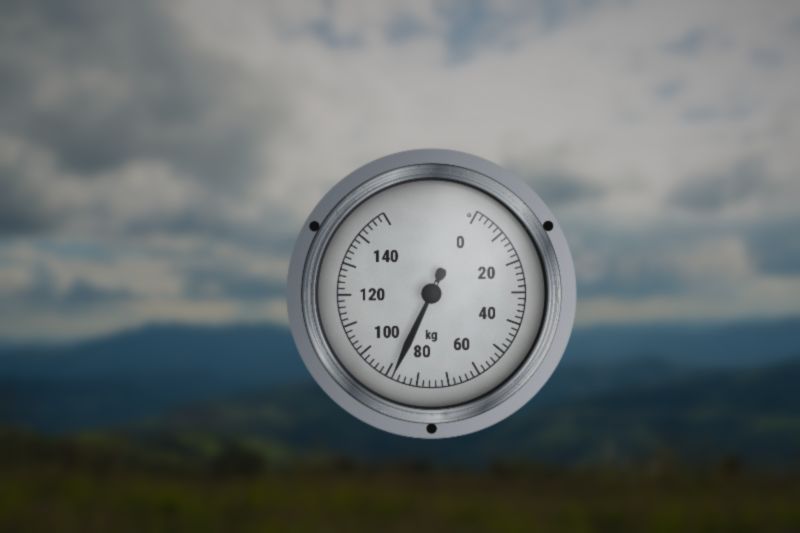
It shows 88 kg
